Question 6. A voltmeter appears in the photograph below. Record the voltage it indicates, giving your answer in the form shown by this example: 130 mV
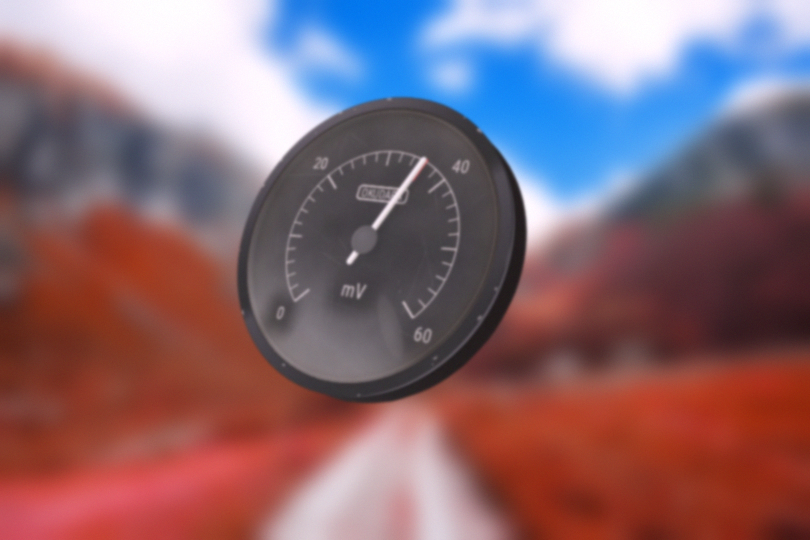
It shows 36 mV
